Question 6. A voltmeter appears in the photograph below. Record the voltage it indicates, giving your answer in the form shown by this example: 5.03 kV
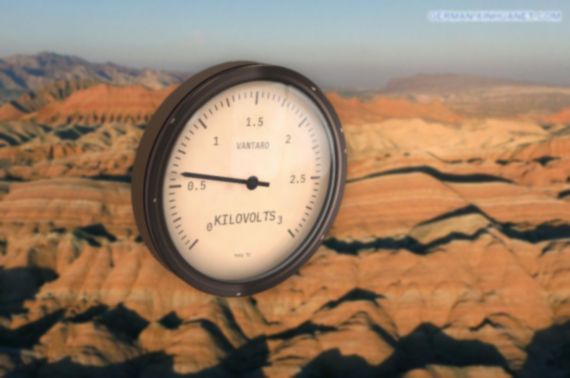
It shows 0.6 kV
